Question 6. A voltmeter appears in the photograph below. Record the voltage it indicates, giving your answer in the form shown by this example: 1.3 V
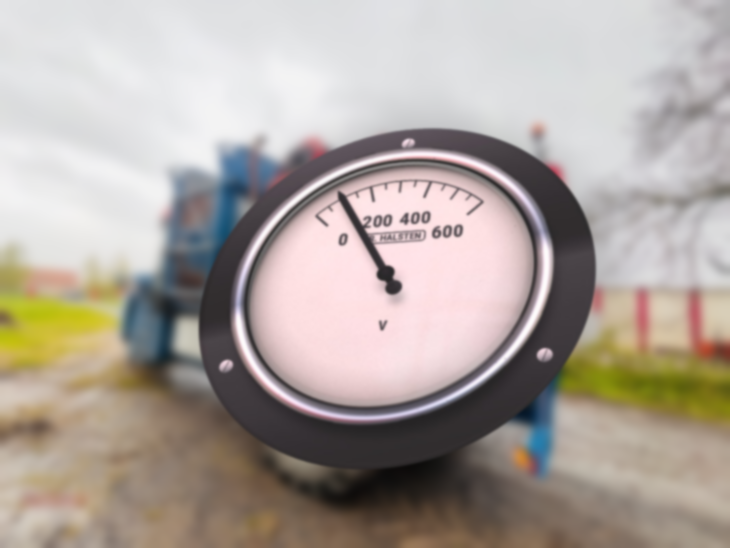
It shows 100 V
